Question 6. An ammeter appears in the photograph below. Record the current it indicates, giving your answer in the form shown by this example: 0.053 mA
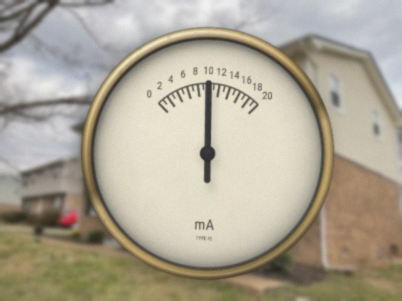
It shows 10 mA
